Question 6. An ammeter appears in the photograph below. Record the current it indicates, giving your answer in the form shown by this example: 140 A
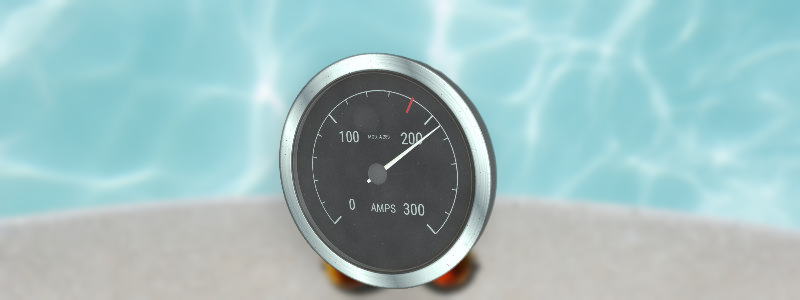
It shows 210 A
